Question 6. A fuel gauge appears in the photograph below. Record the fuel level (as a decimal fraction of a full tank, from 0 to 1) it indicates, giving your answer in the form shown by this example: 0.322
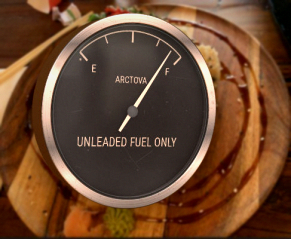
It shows 0.875
